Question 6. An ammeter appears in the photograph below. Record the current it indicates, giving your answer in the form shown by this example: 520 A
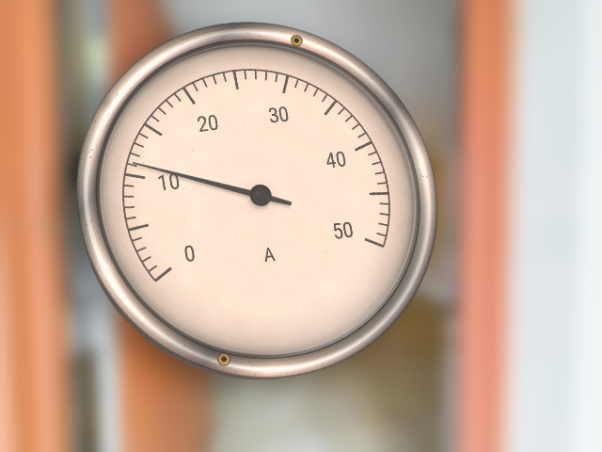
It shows 11 A
